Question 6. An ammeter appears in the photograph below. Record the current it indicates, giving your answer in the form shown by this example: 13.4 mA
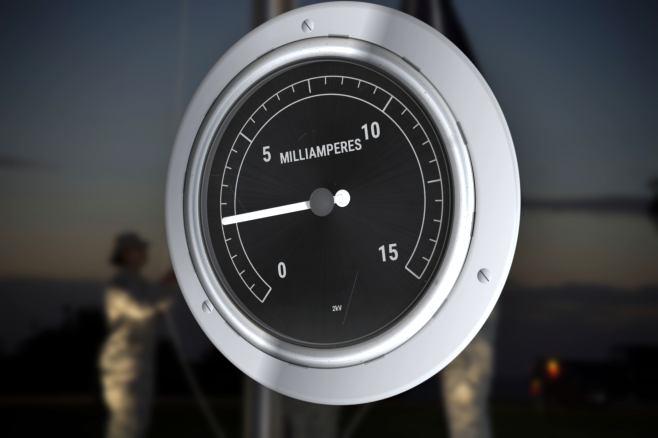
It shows 2.5 mA
